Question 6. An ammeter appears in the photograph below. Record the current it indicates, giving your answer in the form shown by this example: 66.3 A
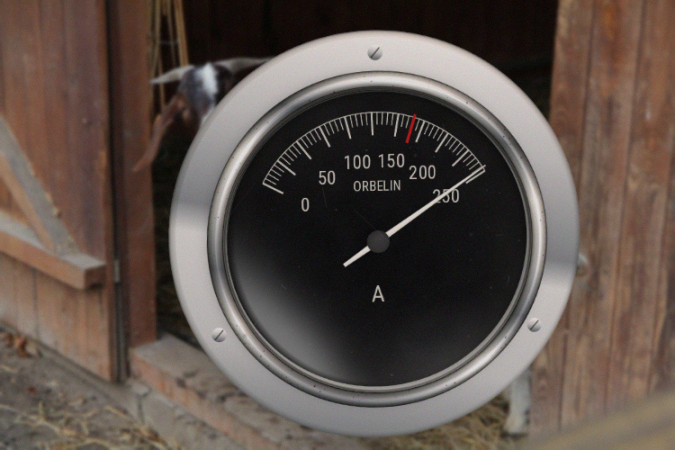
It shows 245 A
